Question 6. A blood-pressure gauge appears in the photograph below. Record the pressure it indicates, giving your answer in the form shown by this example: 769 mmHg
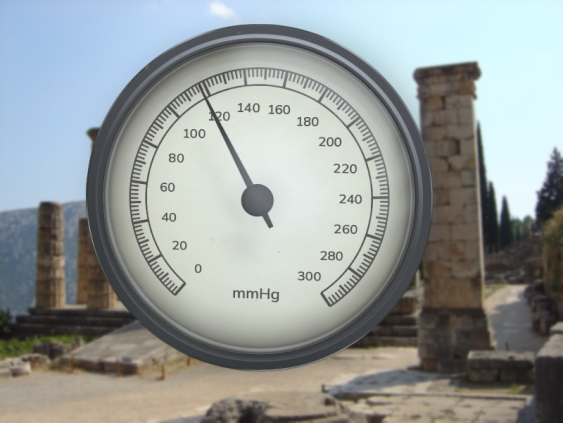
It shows 118 mmHg
